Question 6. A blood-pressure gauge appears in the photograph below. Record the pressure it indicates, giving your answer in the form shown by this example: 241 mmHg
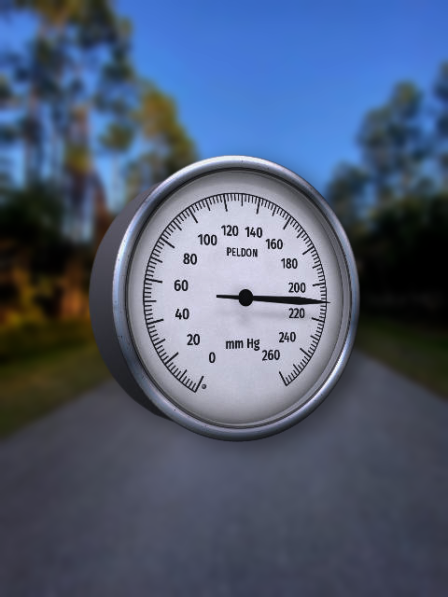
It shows 210 mmHg
